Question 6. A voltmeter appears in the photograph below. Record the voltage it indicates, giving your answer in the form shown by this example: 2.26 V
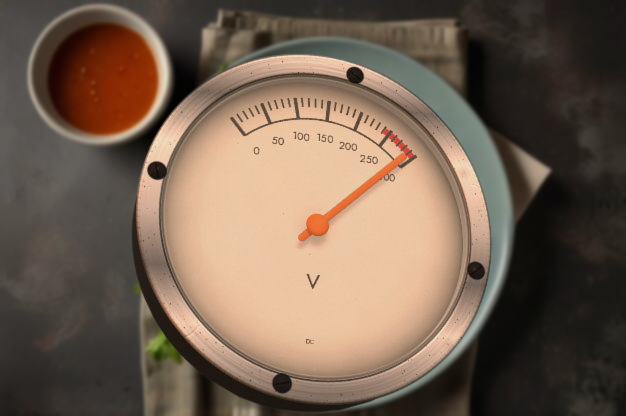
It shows 290 V
